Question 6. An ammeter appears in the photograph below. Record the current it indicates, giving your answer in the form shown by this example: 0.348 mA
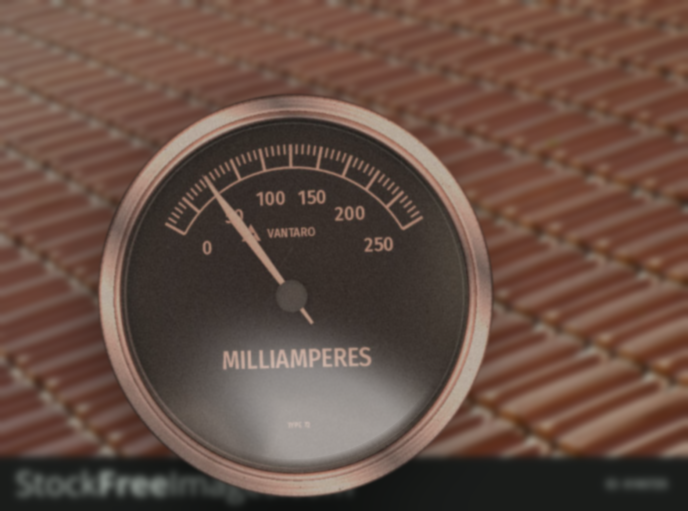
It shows 50 mA
